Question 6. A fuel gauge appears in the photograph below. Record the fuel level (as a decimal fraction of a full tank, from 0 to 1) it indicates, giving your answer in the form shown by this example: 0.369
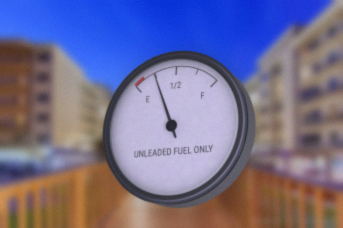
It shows 0.25
